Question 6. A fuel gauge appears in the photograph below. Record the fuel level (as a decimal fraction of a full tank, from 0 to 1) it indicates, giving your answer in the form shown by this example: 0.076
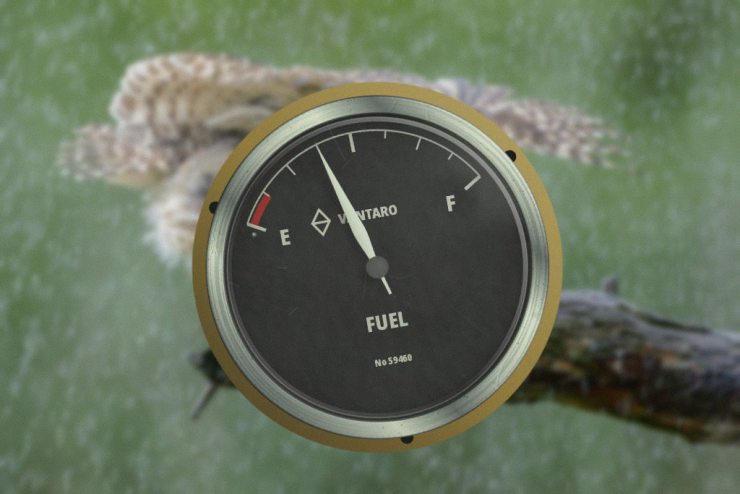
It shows 0.375
